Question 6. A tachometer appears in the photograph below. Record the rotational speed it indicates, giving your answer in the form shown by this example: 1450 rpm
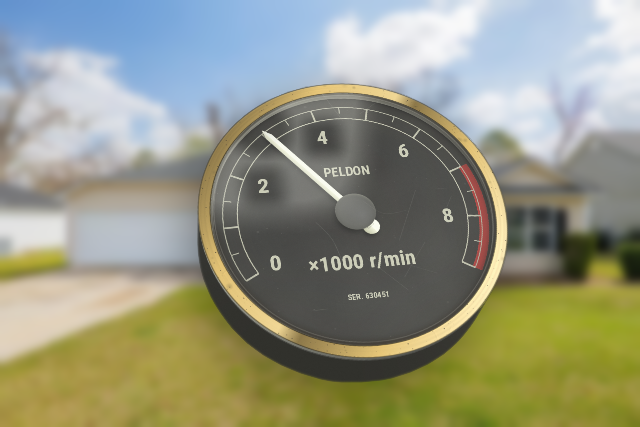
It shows 3000 rpm
